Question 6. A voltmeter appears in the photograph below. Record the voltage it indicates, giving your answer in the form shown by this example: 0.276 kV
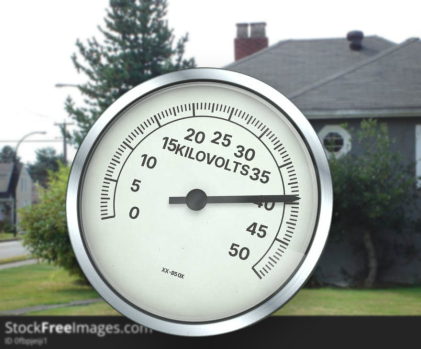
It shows 39.5 kV
